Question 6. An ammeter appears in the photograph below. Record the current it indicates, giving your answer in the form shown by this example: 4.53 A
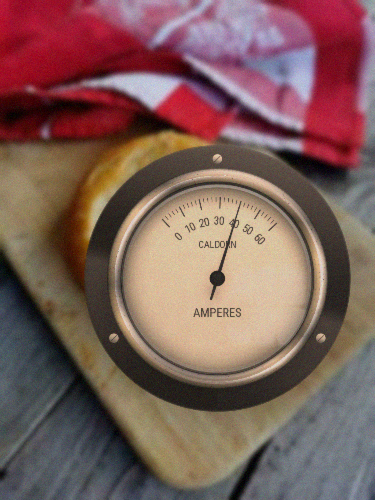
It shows 40 A
